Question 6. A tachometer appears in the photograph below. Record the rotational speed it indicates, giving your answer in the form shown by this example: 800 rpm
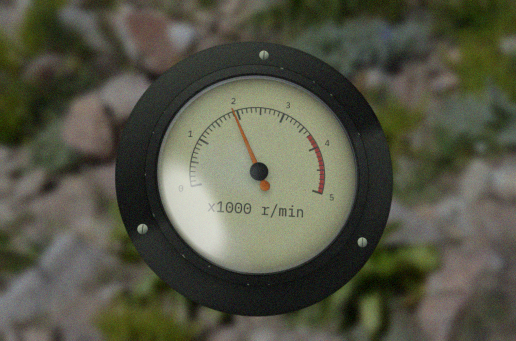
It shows 1900 rpm
